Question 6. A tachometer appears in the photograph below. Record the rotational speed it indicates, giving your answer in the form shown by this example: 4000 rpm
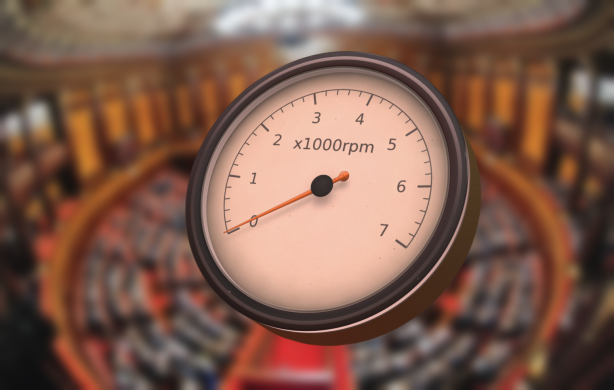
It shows 0 rpm
